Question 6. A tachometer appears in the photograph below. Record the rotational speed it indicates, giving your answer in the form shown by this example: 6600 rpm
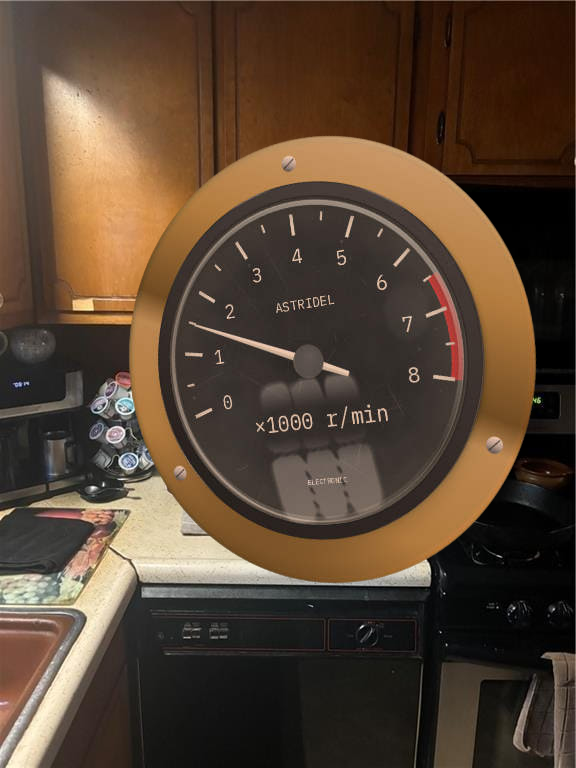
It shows 1500 rpm
